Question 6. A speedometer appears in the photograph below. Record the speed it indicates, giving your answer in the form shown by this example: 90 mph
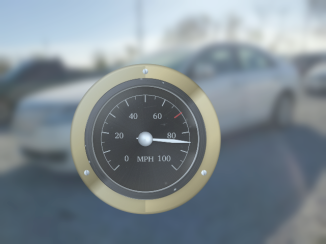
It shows 85 mph
